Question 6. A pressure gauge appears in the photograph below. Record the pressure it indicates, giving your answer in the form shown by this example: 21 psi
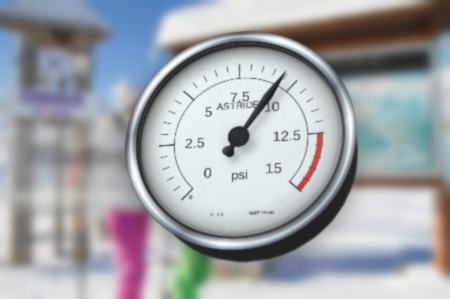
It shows 9.5 psi
